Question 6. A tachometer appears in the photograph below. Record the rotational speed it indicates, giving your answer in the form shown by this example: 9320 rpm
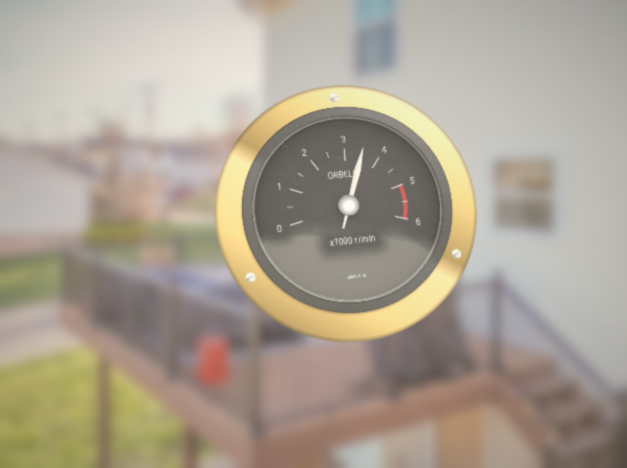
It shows 3500 rpm
